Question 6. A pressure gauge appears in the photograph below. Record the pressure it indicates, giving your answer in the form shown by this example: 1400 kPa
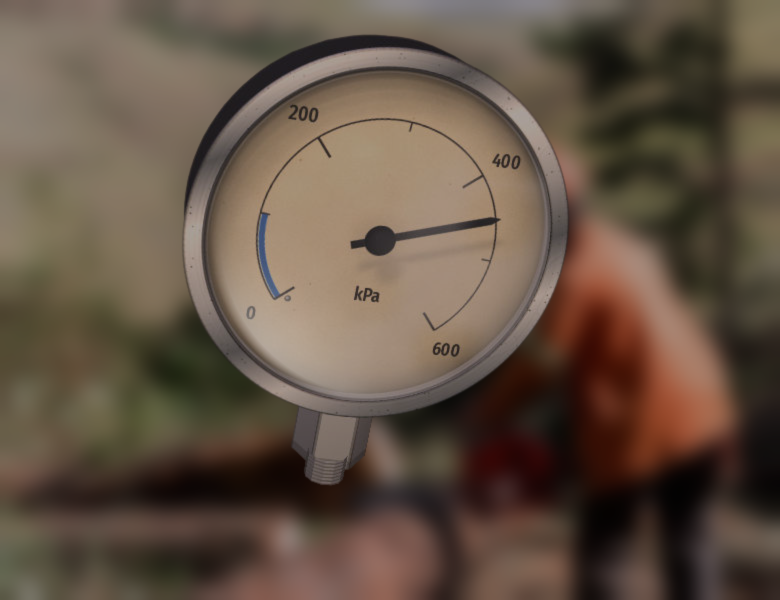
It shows 450 kPa
